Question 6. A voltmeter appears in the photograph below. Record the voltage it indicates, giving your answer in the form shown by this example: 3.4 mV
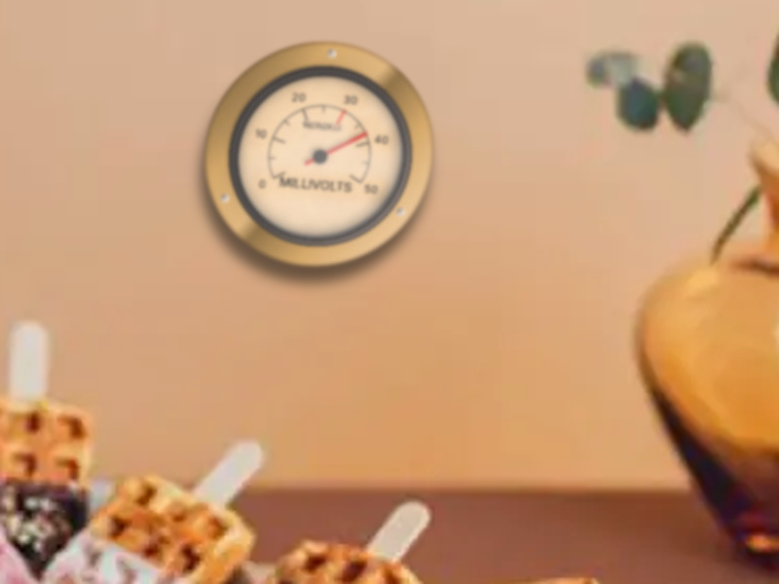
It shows 37.5 mV
